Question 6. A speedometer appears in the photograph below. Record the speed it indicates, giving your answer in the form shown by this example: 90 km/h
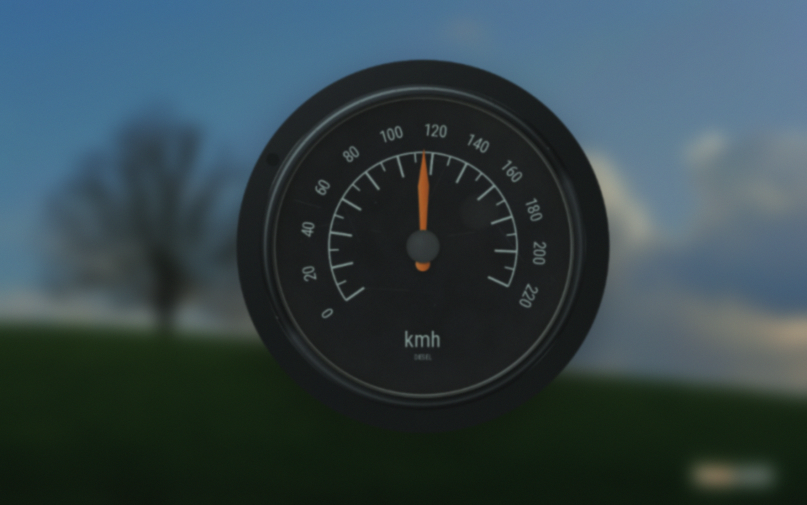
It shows 115 km/h
